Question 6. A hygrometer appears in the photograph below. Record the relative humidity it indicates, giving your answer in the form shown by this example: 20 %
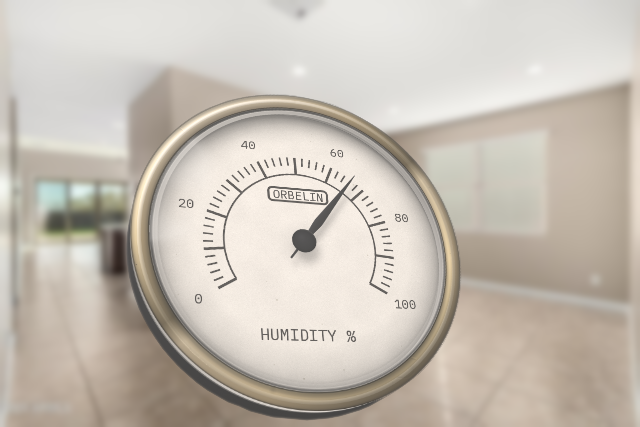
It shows 66 %
